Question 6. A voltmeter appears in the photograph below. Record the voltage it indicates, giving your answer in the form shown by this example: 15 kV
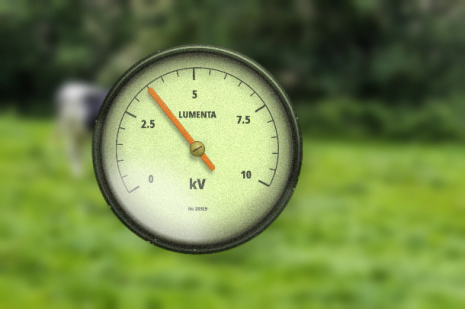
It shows 3.5 kV
